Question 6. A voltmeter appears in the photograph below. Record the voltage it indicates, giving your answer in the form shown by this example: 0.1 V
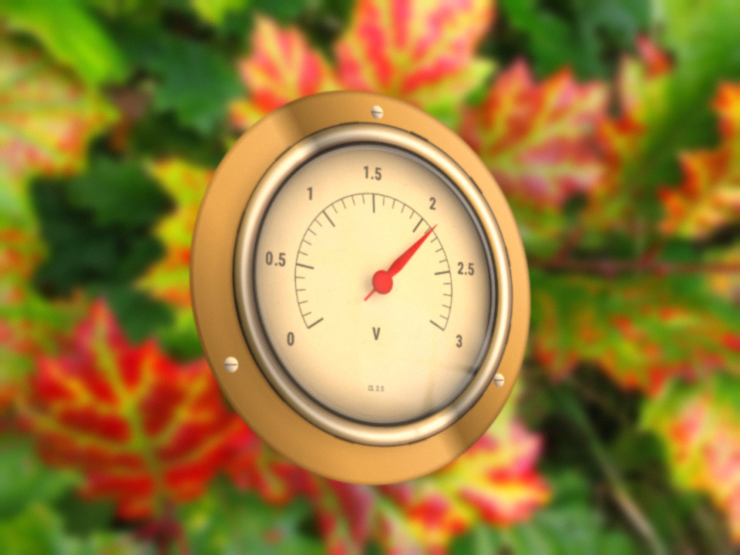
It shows 2.1 V
